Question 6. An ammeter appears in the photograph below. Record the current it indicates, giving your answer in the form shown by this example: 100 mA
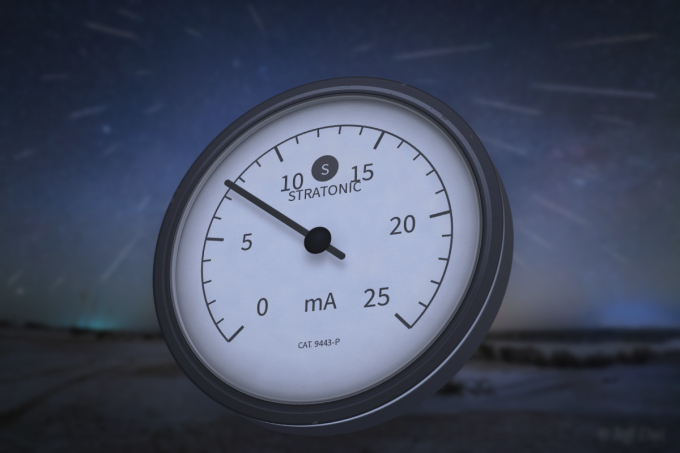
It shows 7.5 mA
